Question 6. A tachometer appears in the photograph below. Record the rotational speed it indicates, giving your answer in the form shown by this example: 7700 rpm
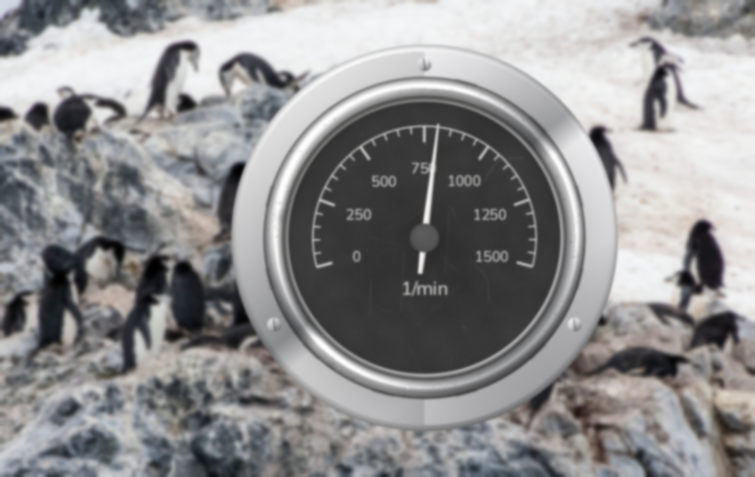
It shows 800 rpm
